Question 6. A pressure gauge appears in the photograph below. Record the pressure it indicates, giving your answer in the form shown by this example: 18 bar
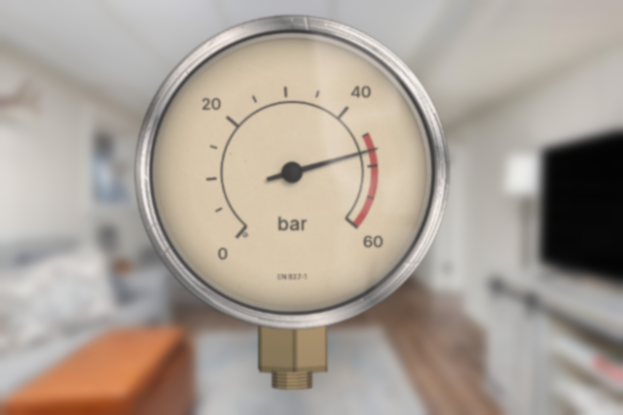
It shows 47.5 bar
